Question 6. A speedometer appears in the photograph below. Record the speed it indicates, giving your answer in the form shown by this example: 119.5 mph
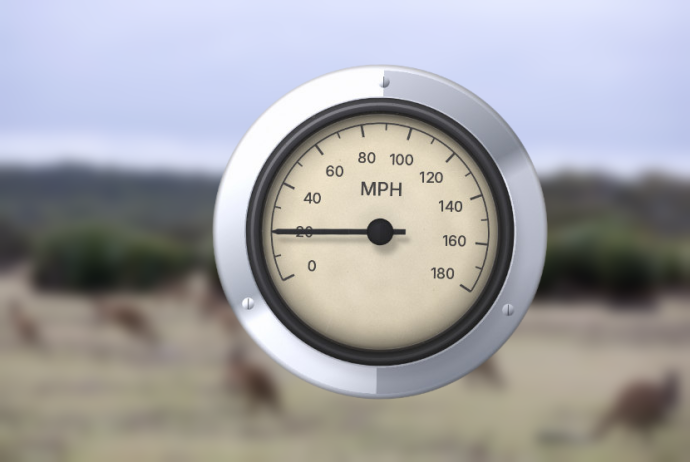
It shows 20 mph
